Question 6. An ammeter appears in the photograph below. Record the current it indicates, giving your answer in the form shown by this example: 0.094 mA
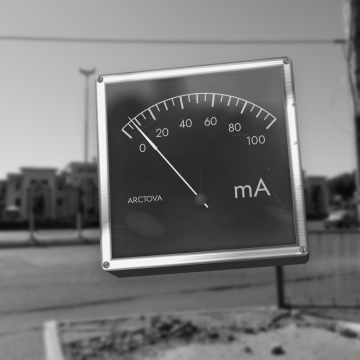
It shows 7.5 mA
